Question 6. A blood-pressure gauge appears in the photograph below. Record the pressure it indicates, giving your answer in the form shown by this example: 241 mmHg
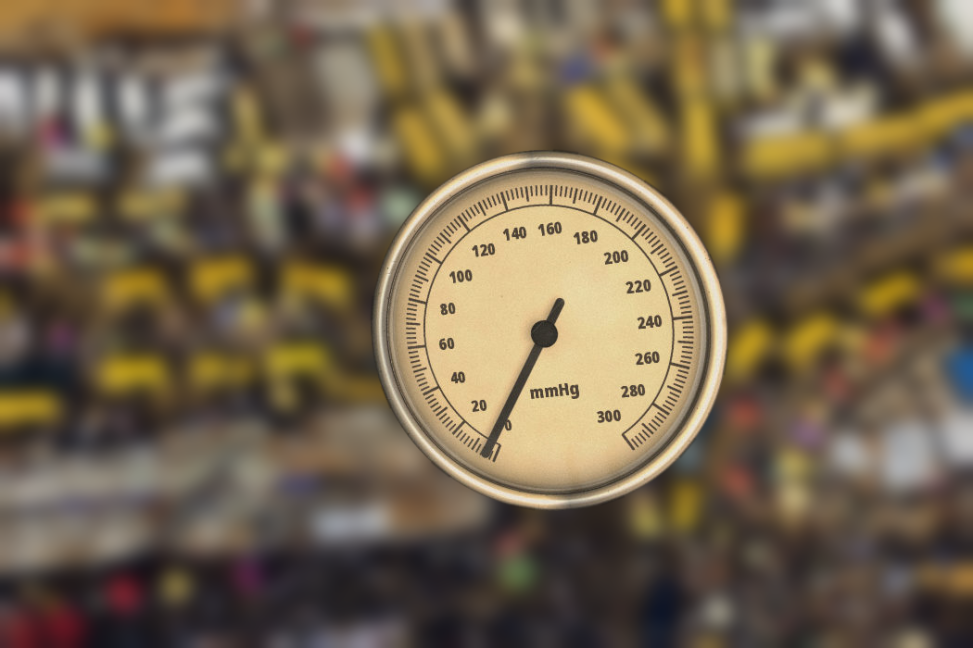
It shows 4 mmHg
